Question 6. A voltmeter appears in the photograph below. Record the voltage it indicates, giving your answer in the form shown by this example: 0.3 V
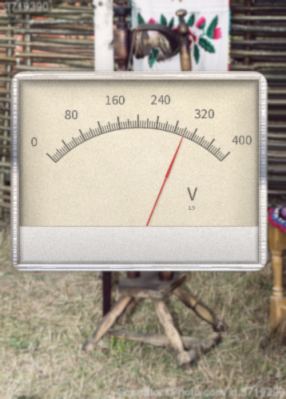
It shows 300 V
